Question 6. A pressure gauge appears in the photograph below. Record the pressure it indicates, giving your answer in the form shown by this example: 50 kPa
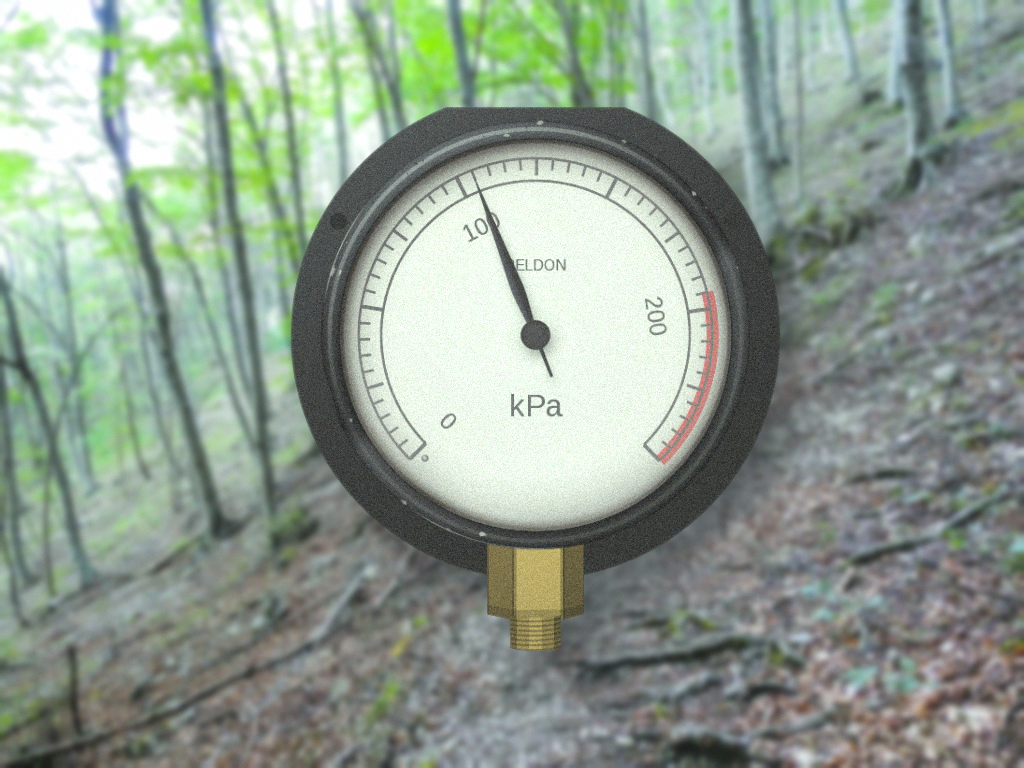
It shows 105 kPa
